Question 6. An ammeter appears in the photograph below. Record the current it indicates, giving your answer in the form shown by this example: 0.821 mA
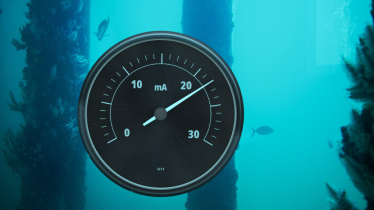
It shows 22 mA
